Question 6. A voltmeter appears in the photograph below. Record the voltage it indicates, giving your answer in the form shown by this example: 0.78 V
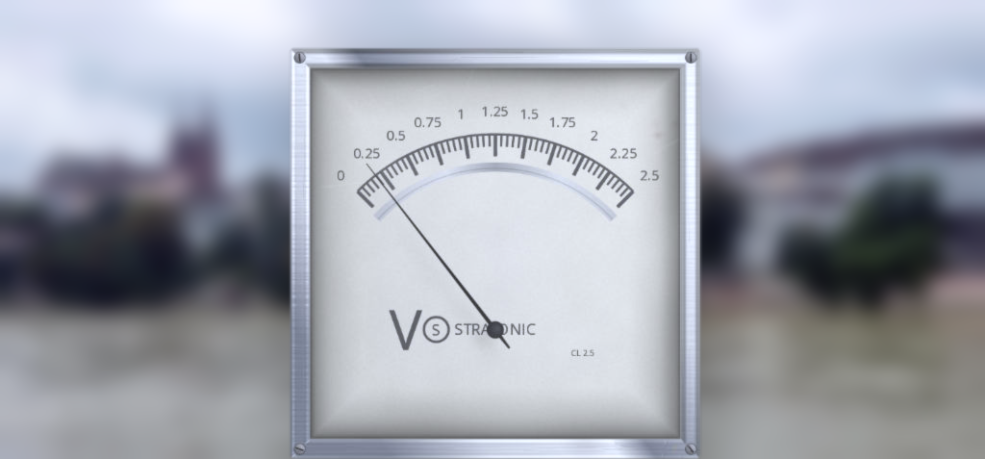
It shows 0.2 V
